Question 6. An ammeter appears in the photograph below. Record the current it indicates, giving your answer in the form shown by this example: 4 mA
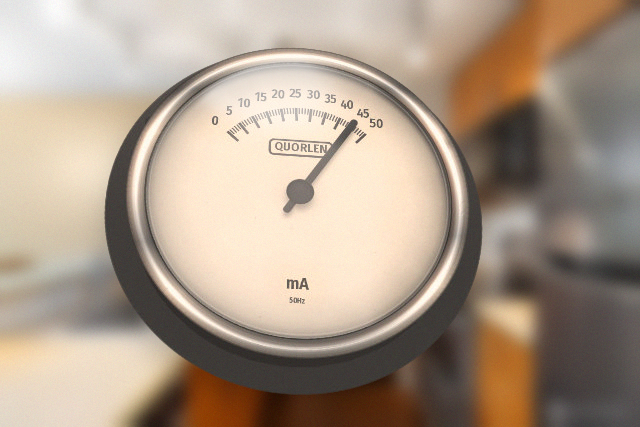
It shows 45 mA
